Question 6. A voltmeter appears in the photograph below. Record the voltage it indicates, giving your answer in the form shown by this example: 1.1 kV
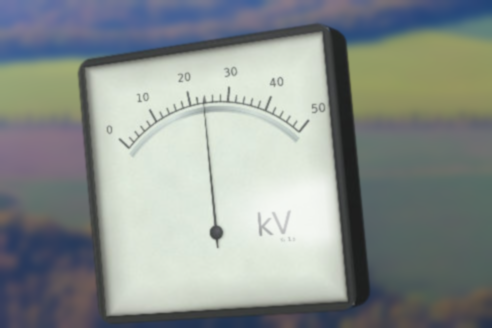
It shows 24 kV
